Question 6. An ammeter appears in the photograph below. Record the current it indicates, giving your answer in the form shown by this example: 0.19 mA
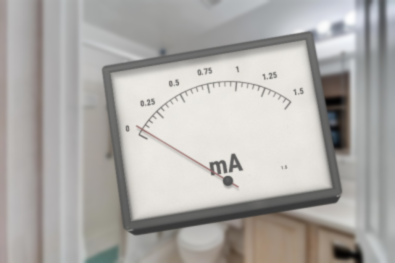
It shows 0.05 mA
